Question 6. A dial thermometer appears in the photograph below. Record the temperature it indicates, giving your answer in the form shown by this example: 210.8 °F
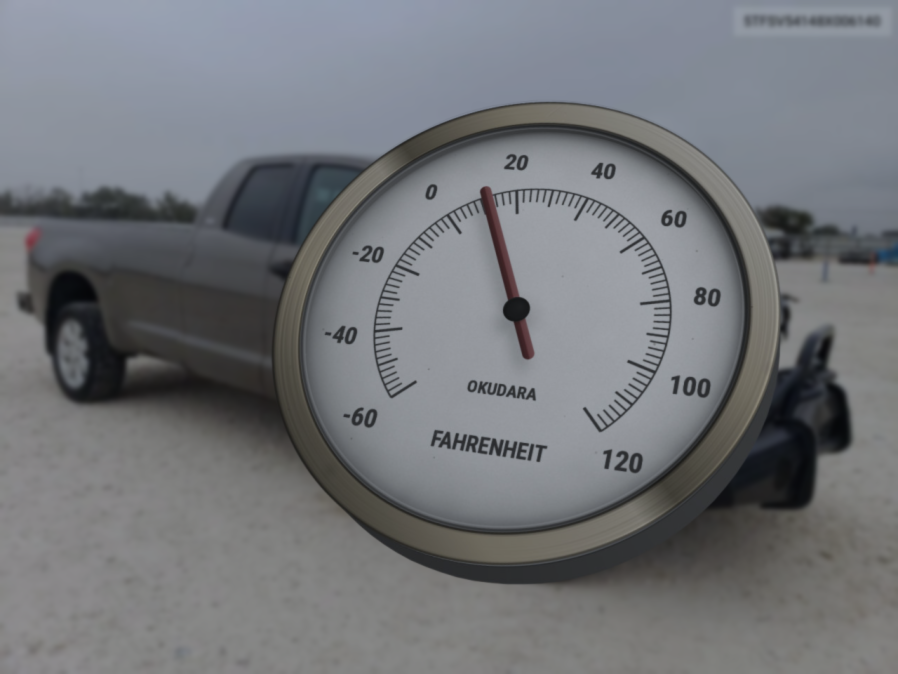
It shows 12 °F
